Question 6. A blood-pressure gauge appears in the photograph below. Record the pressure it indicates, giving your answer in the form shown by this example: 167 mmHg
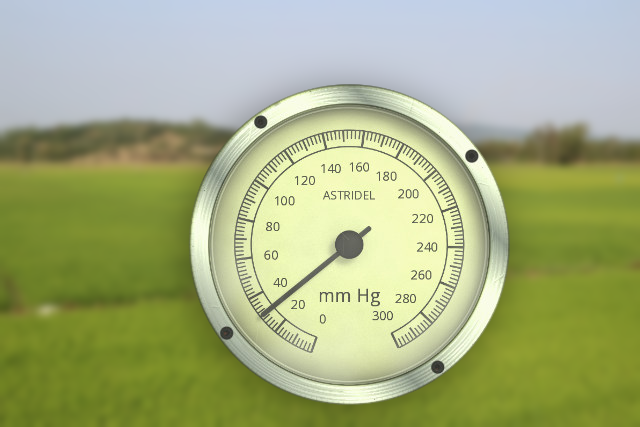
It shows 30 mmHg
